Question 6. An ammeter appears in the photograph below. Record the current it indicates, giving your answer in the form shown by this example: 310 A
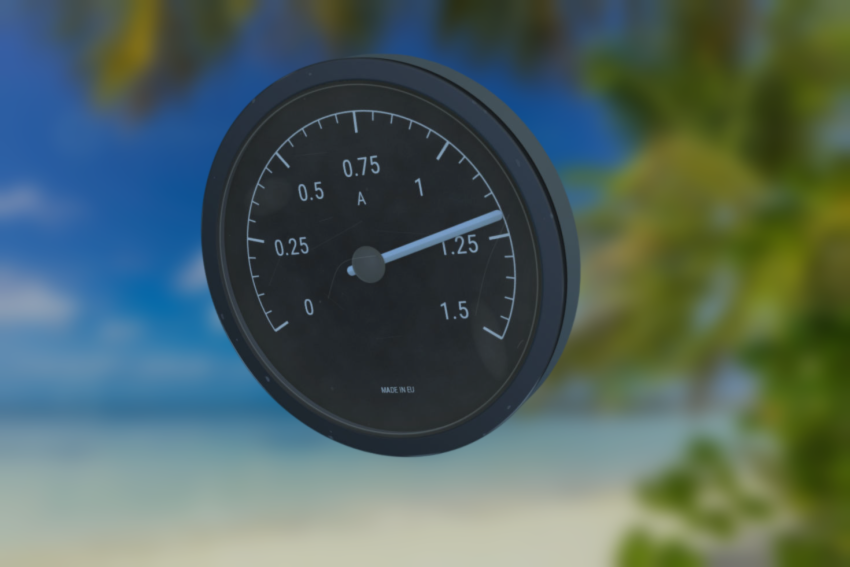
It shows 1.2 A
